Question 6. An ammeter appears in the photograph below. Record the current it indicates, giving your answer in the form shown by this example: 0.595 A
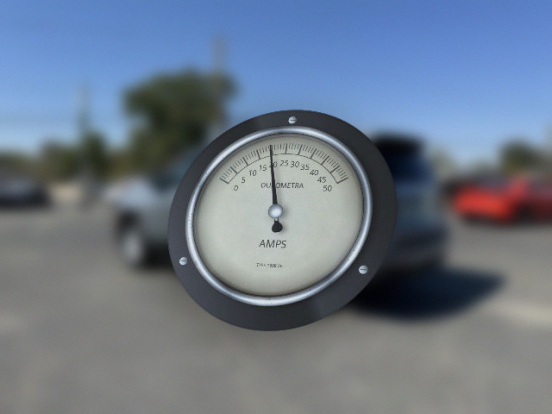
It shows 20 A
